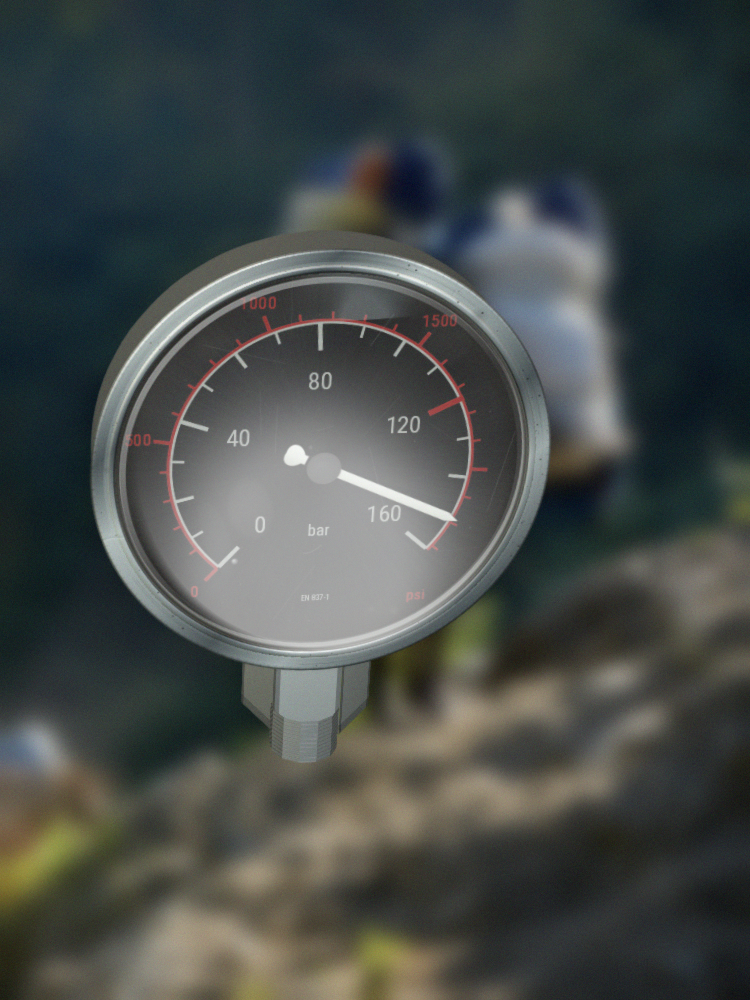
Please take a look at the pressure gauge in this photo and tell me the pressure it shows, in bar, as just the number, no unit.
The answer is 150
